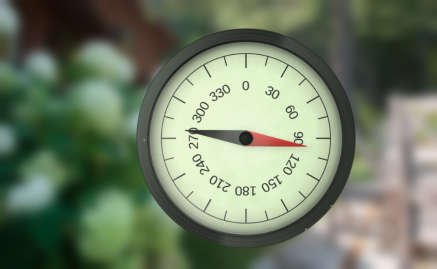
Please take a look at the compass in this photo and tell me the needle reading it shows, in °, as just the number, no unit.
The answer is 97.5
